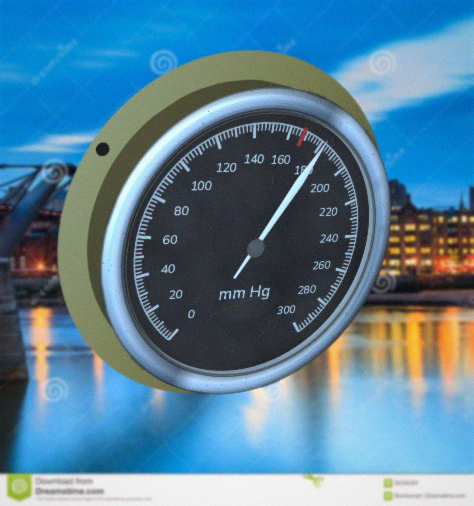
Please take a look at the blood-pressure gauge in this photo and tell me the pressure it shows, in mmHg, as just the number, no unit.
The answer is 180
